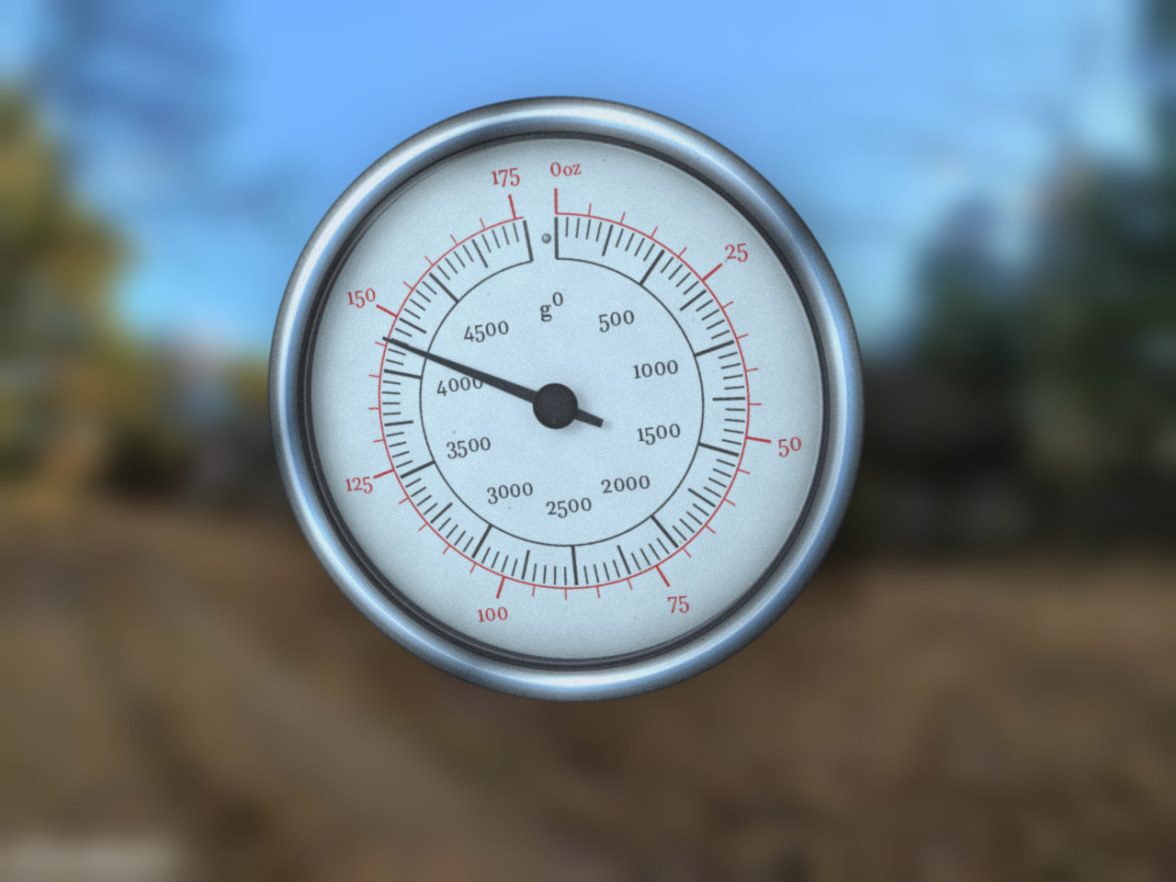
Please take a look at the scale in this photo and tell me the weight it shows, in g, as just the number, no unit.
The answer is 4150
